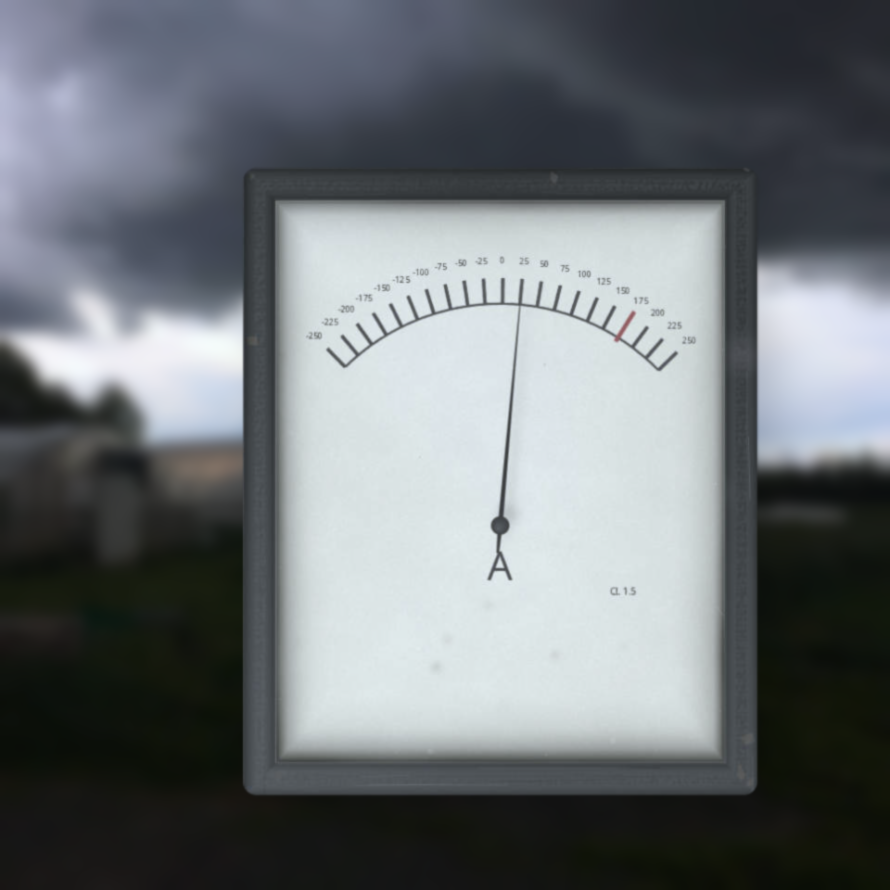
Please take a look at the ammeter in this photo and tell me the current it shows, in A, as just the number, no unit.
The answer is 25
